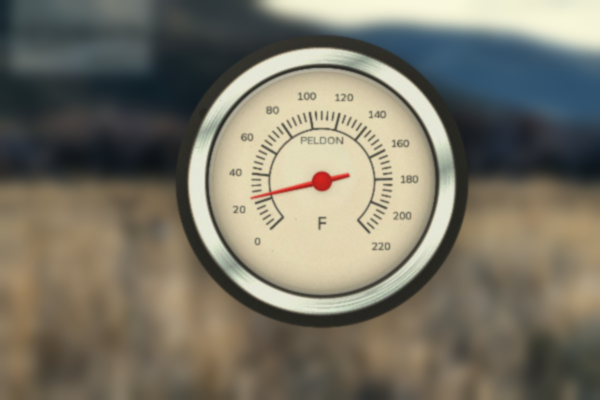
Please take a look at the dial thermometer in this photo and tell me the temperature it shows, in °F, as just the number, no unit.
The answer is 24
